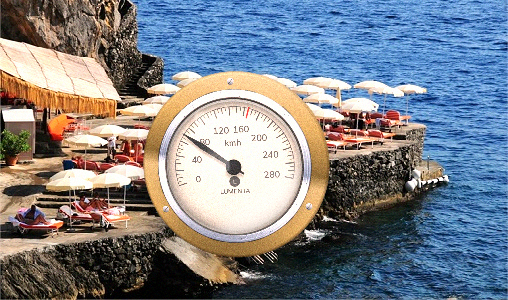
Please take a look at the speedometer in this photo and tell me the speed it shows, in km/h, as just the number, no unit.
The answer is 70
